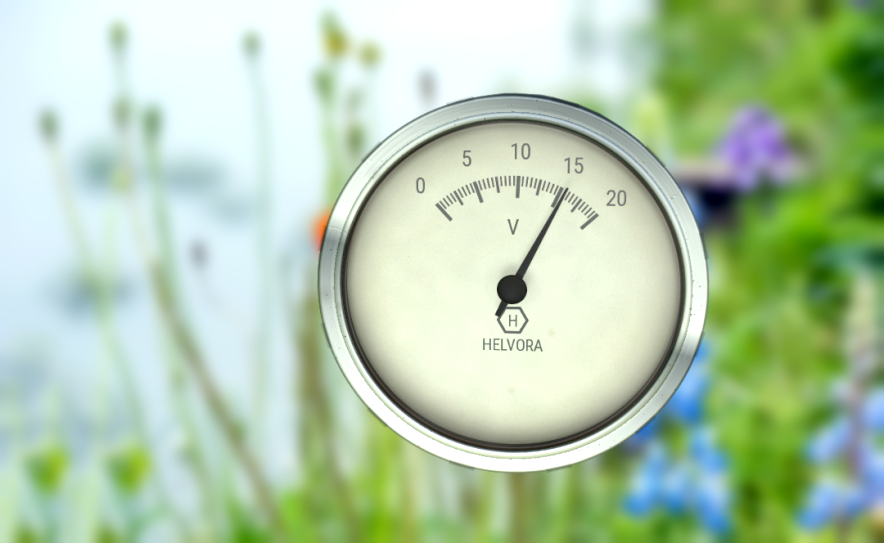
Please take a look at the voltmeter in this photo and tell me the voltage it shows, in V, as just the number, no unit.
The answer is 15.5
